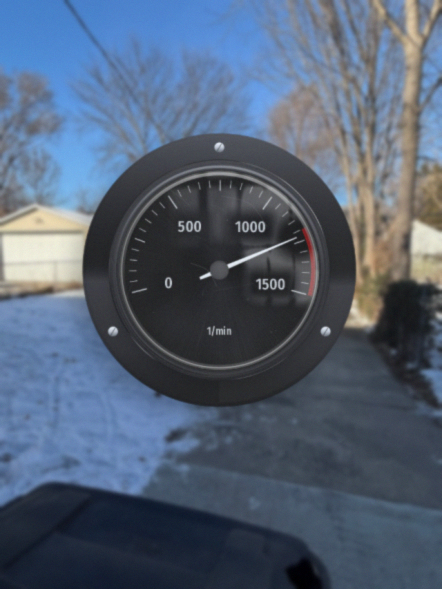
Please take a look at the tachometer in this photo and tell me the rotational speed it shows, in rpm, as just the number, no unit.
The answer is 1225
